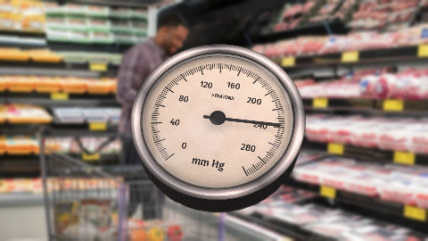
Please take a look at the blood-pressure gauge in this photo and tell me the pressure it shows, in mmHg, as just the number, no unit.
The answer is 240
